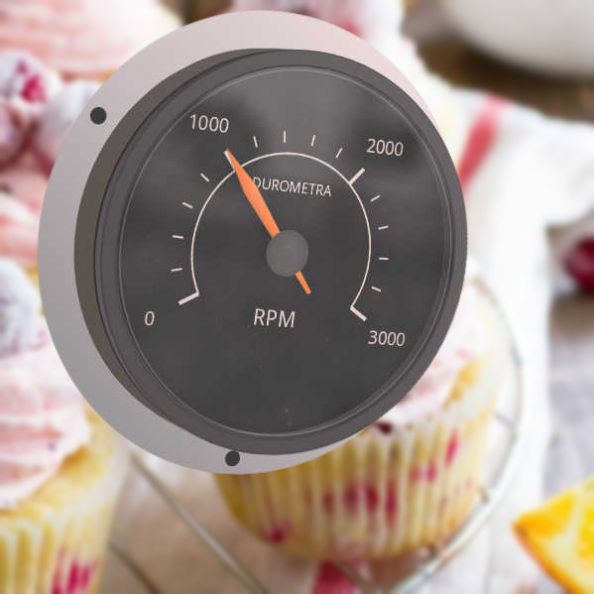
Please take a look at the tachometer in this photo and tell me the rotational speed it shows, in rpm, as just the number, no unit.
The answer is 1000
